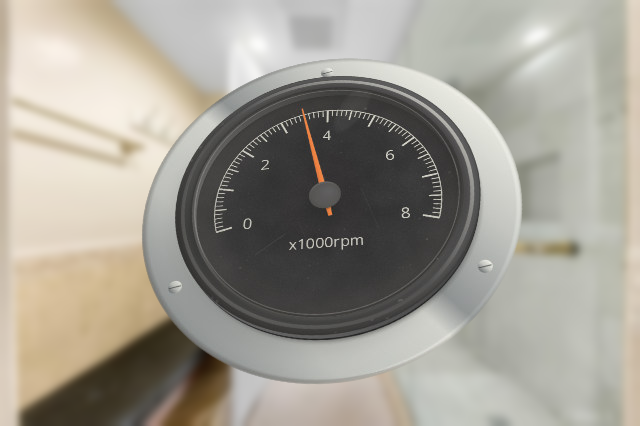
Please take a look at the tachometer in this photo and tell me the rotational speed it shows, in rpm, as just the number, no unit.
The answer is 3500
